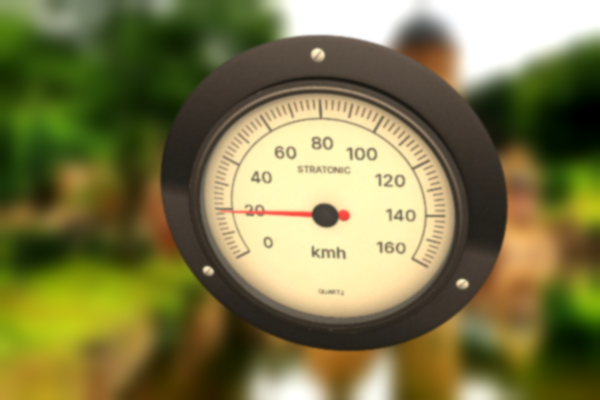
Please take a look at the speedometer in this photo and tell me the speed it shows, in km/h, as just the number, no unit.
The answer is 20
